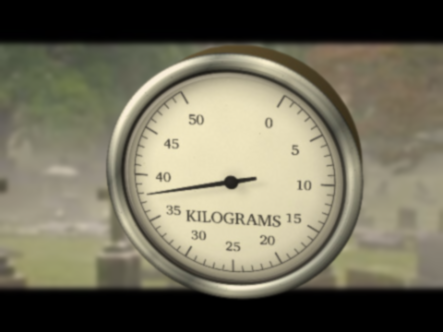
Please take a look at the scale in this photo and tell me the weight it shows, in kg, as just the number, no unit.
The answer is 38
